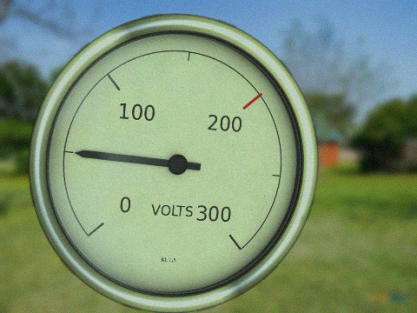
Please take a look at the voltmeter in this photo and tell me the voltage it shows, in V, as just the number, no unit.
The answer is 50
